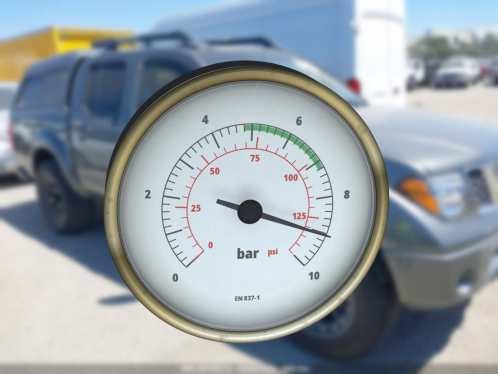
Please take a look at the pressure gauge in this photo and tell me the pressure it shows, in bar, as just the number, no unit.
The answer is 9
